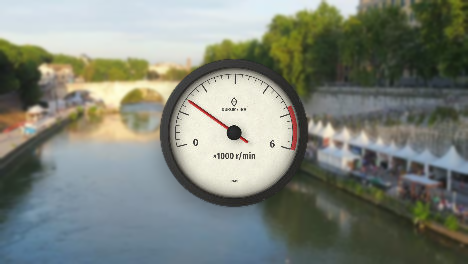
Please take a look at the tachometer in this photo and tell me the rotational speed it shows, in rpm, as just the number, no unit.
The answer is 1400
